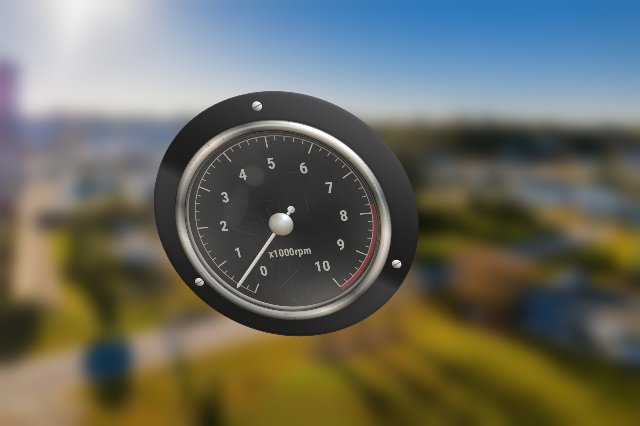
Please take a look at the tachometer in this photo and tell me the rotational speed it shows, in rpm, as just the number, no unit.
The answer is 400
